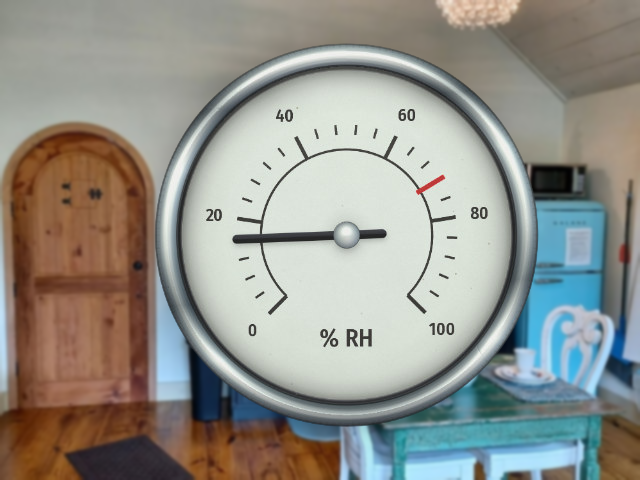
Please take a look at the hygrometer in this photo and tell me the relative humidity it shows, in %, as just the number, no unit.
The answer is 16
